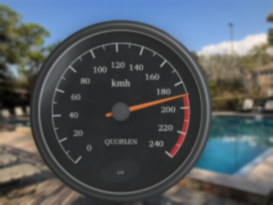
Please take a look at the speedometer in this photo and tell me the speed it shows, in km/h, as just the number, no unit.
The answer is 190
